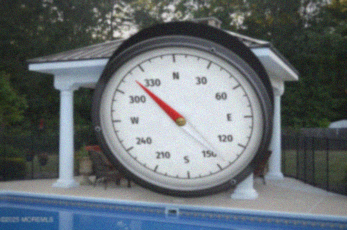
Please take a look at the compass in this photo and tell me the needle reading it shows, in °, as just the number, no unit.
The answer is 320
